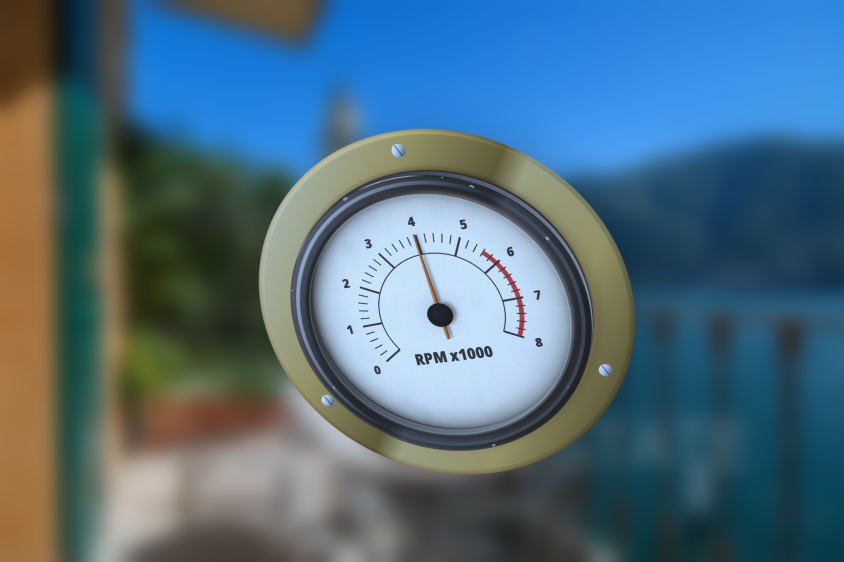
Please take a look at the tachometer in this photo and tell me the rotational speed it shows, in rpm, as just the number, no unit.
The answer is 4000
